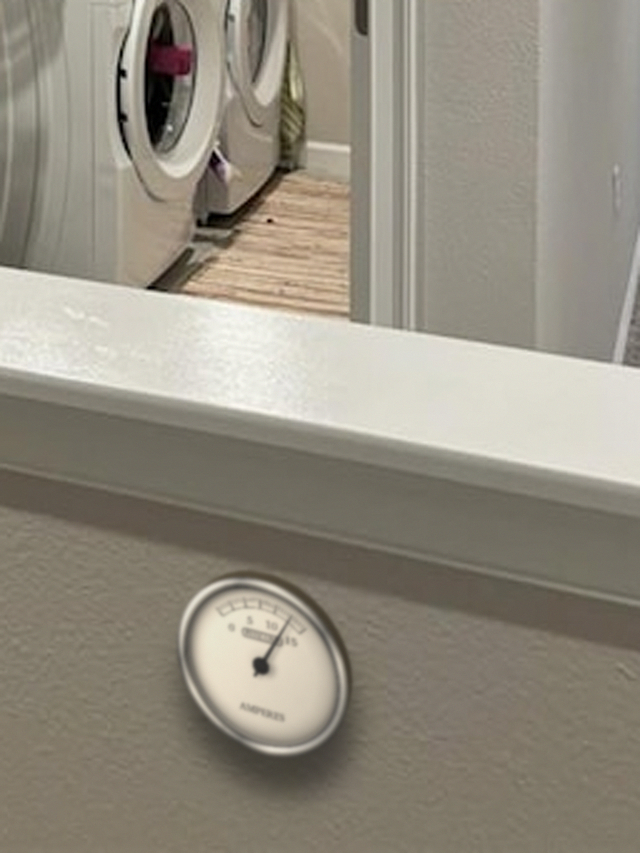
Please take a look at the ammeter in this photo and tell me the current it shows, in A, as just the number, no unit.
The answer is 12.5
